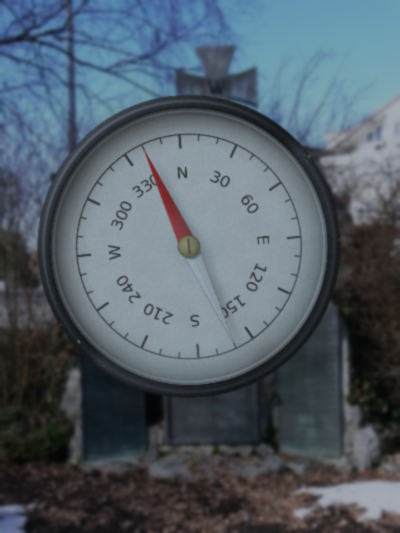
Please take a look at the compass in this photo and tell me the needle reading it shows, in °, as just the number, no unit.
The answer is 340
